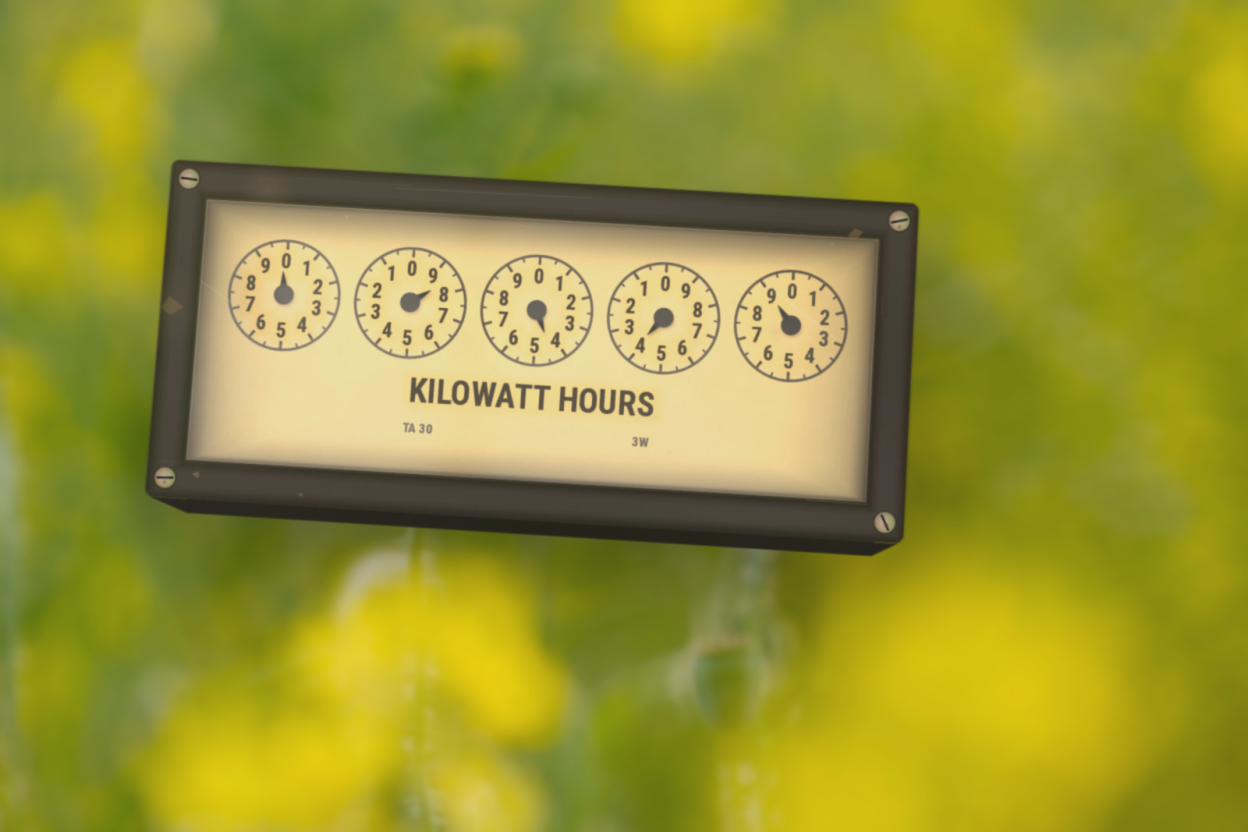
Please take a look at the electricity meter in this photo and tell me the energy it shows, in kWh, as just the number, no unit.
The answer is 98439
